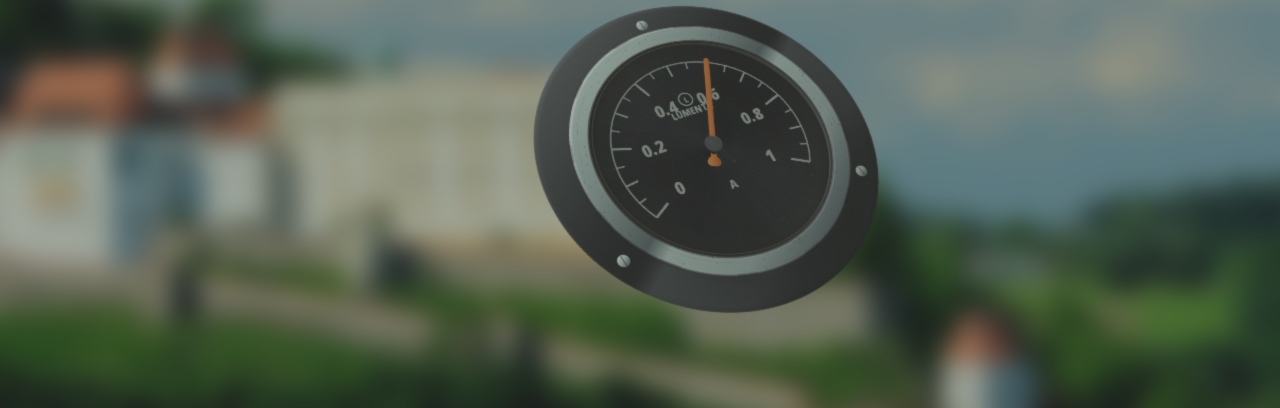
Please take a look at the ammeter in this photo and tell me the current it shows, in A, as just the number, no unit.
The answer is 0.6
